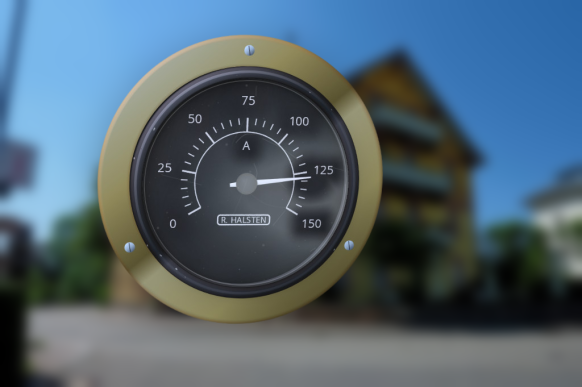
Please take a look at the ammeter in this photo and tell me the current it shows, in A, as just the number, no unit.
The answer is 127.5
